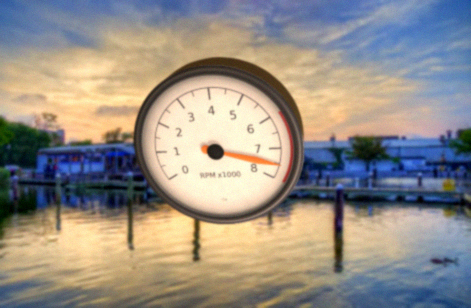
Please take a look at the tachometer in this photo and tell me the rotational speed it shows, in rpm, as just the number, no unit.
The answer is 7500
